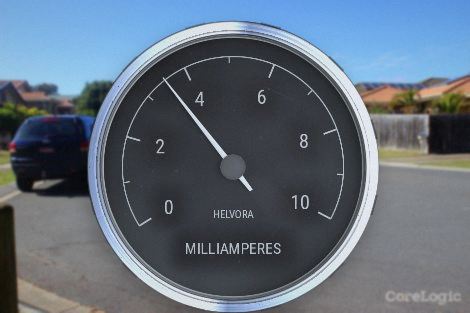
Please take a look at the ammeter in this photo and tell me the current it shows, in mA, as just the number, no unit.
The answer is 3.5
